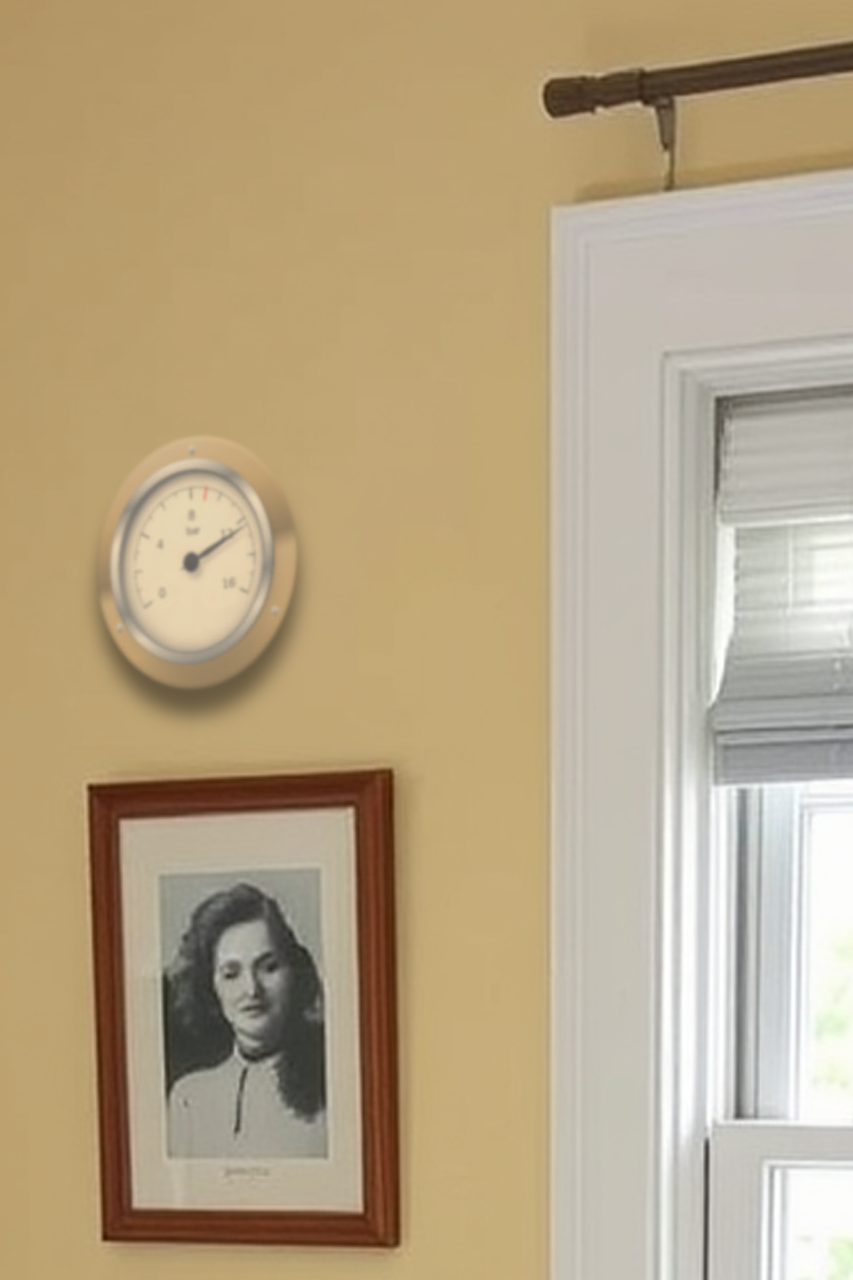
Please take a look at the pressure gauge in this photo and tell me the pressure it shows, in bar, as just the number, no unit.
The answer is 12.5
